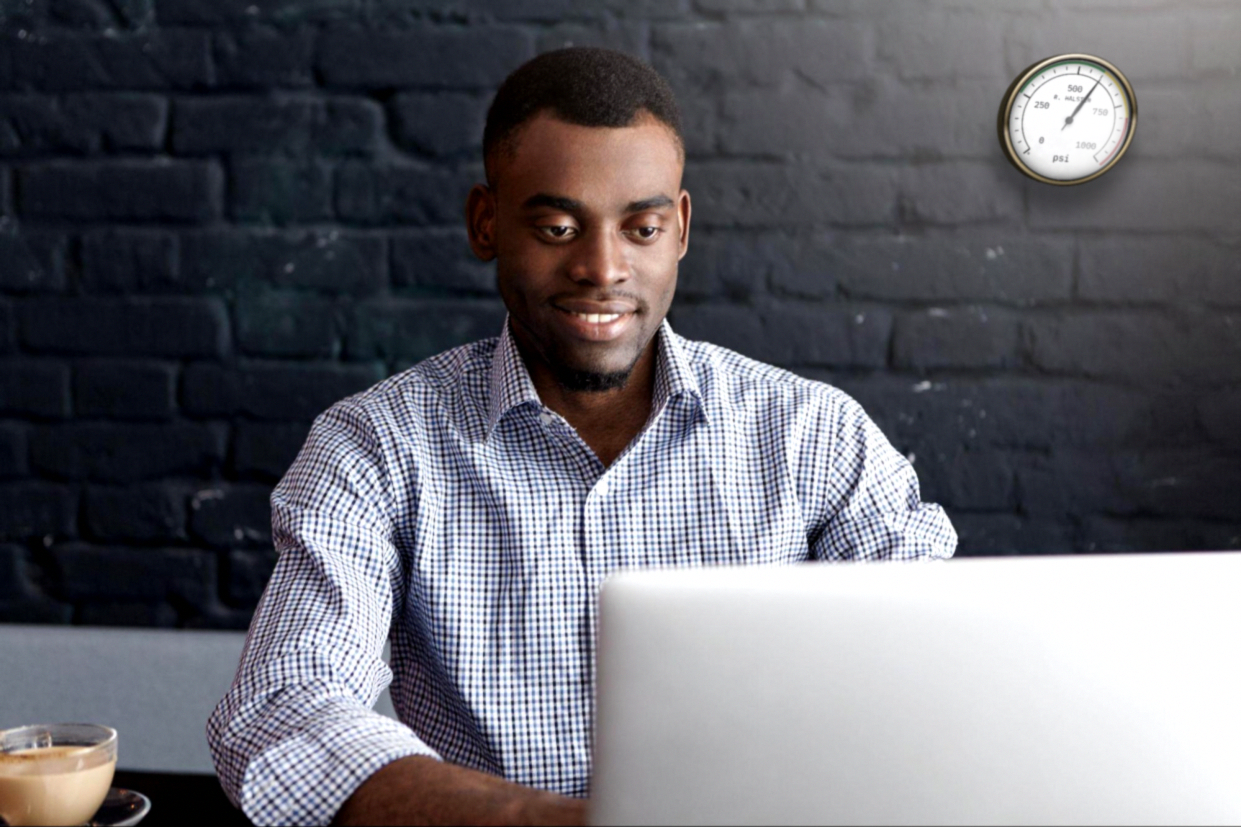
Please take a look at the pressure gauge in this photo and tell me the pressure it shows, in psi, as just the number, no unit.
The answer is 600
